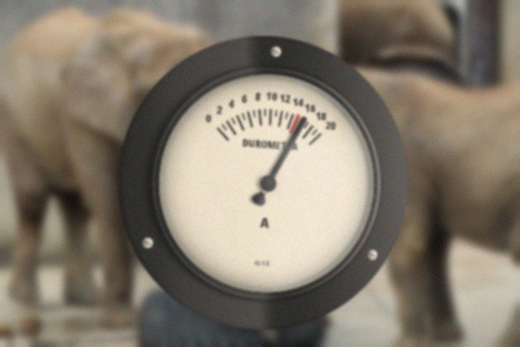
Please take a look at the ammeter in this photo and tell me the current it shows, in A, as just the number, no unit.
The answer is 16
